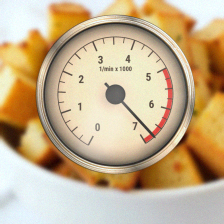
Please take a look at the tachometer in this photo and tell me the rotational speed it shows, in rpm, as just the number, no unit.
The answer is 6750
